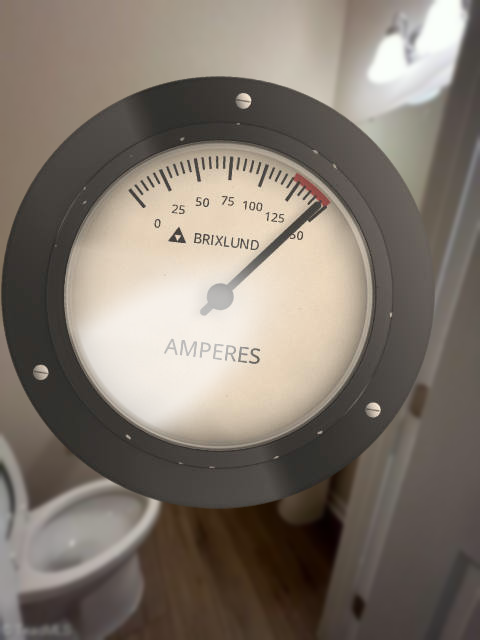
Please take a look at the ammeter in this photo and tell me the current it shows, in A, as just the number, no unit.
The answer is 145
